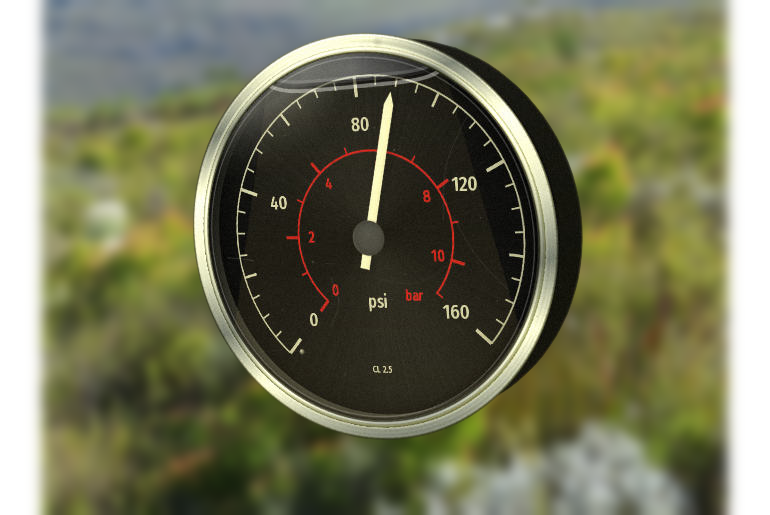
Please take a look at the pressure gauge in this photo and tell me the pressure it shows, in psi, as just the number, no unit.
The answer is 90
